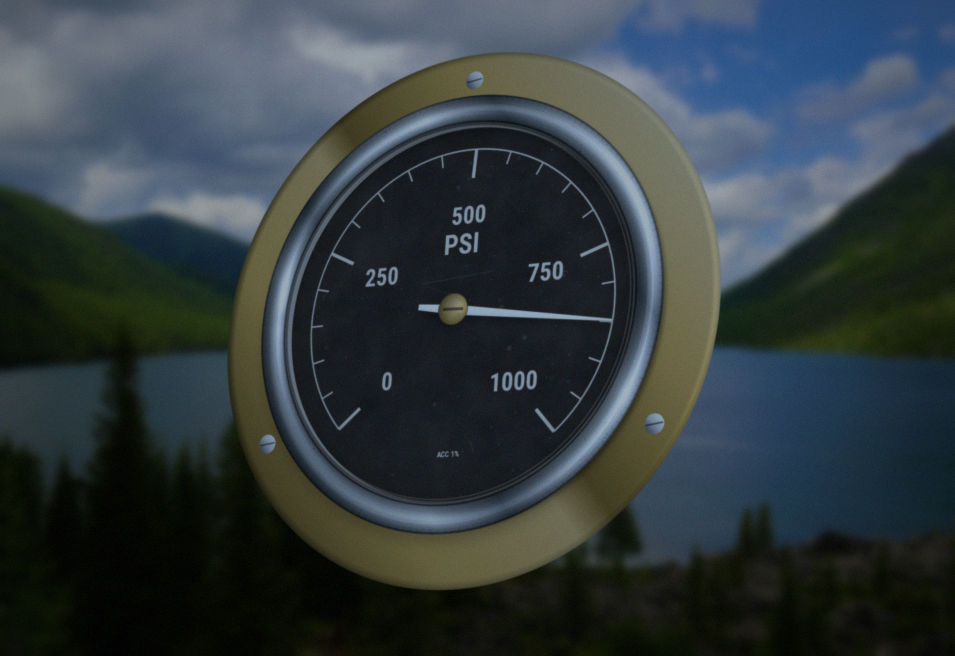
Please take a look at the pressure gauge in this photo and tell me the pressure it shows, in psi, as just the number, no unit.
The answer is 850
